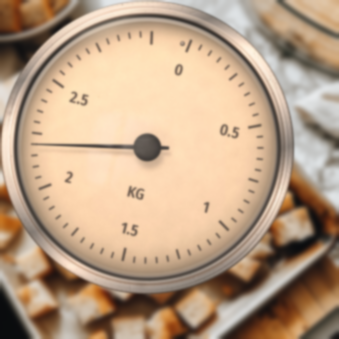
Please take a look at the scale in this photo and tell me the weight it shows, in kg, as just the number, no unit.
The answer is 2.2
